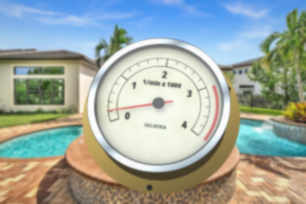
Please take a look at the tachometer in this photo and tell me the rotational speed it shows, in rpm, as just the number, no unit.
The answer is 200
